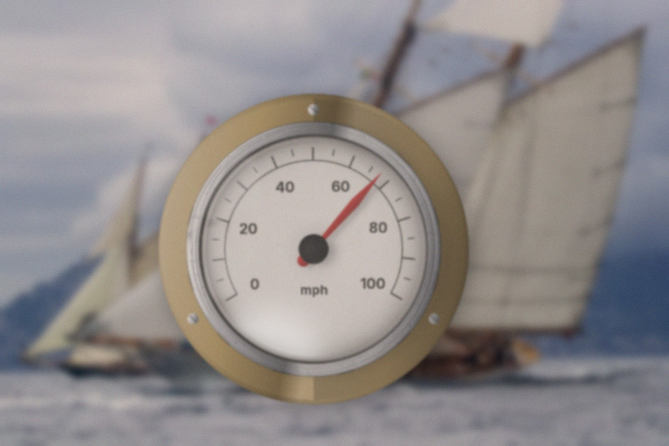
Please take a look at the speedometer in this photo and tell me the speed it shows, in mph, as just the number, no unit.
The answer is 67.5
